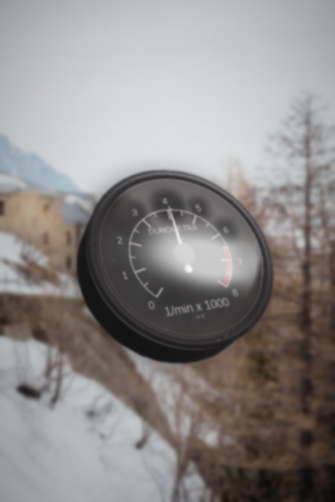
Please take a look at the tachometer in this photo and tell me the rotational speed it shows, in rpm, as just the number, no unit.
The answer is 4000
